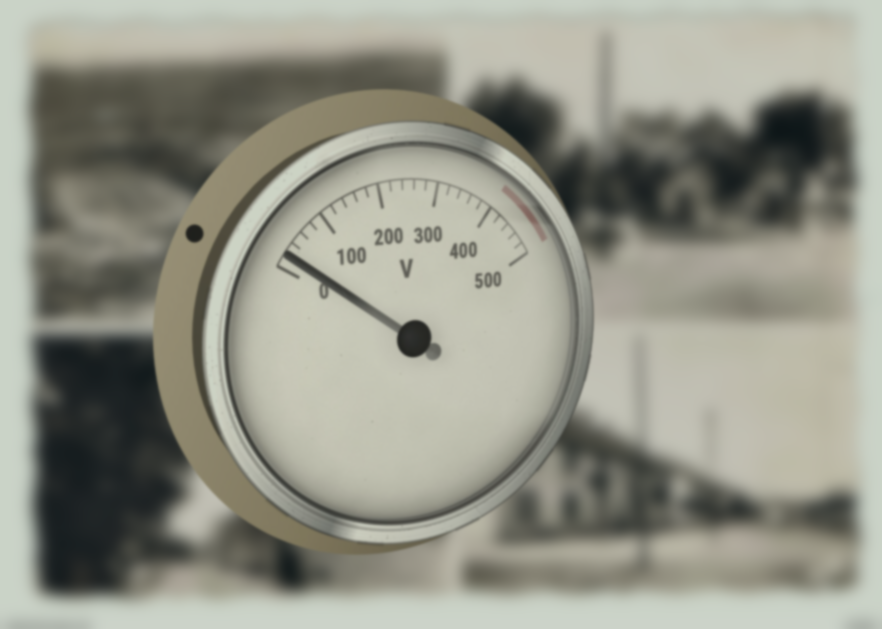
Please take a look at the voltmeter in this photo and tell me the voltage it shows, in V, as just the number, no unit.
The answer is 20
